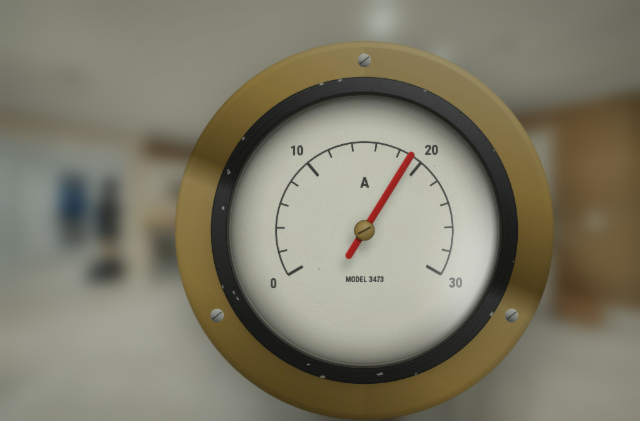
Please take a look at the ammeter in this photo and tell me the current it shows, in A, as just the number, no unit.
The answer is 19
